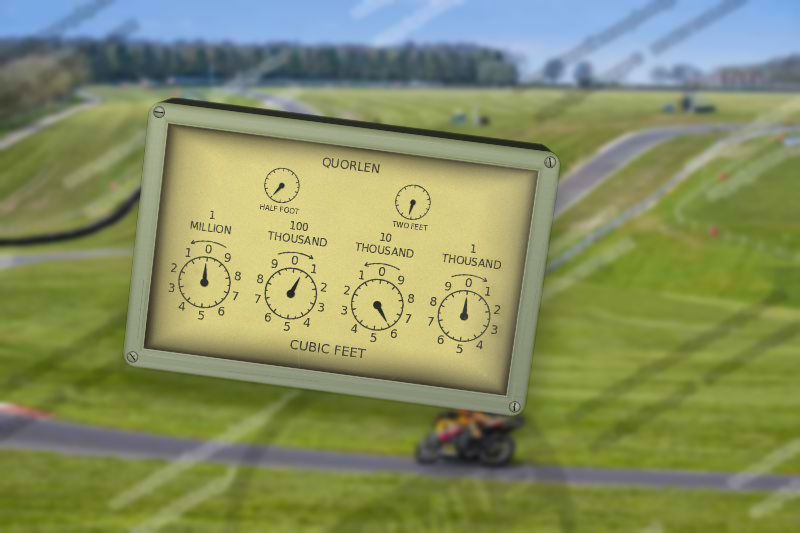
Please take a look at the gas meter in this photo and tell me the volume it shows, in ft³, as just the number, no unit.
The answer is 6000
